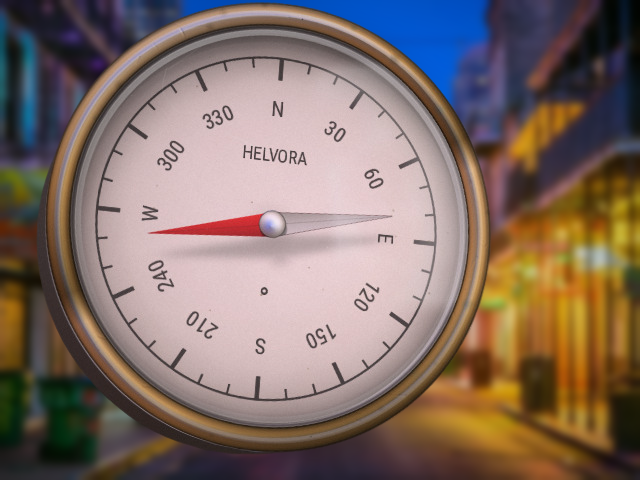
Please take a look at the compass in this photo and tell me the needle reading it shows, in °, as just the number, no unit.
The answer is 260
